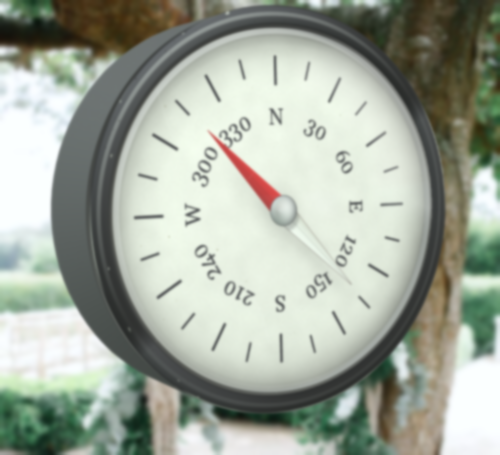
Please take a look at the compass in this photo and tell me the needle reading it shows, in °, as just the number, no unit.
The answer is 315
